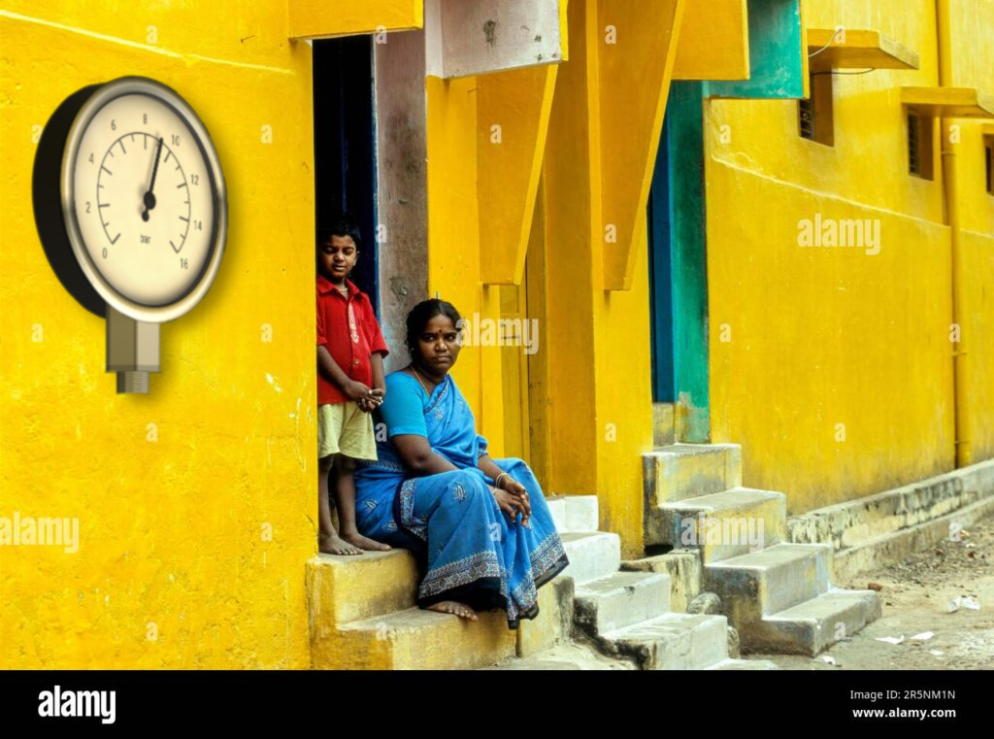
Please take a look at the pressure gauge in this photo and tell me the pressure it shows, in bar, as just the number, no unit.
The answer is 9
